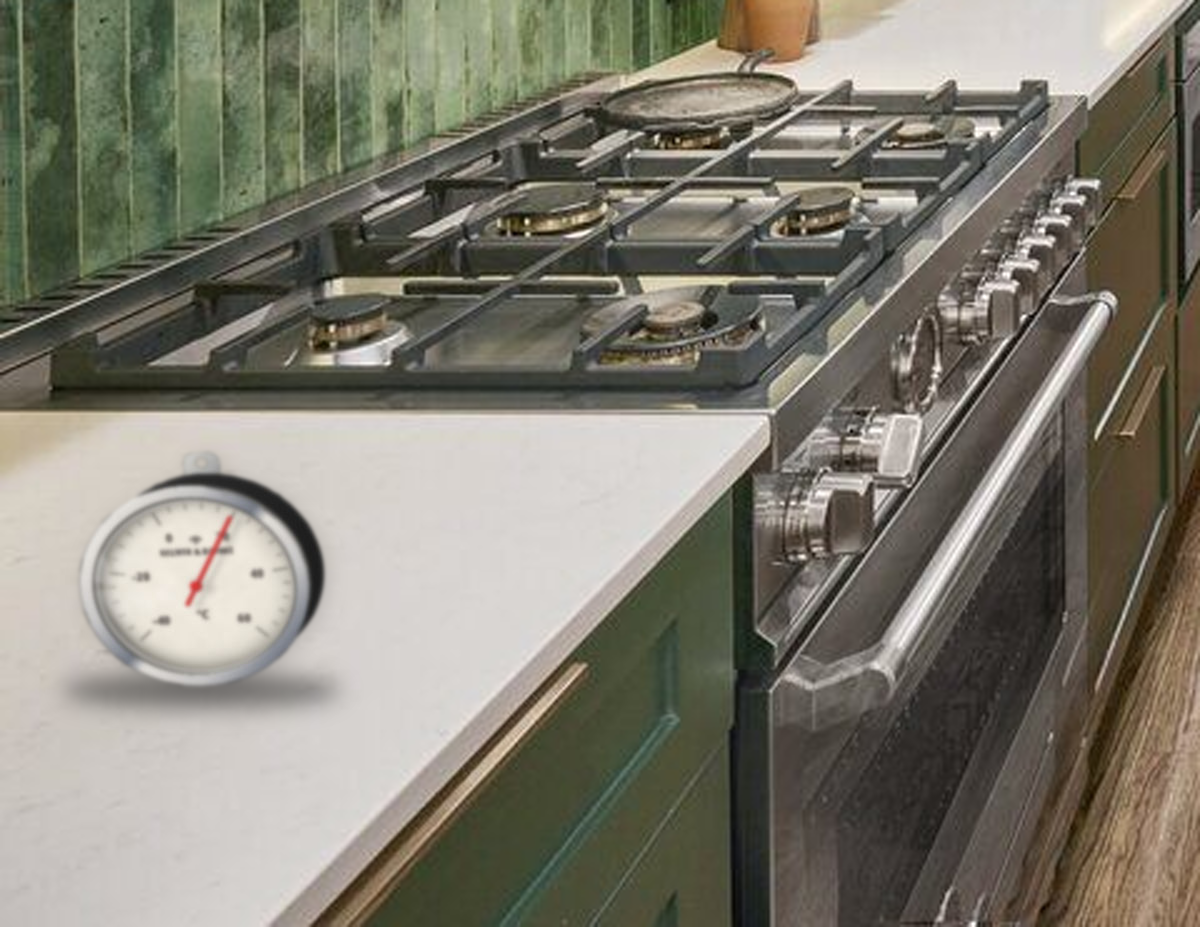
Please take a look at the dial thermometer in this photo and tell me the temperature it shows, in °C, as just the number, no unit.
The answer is 20
